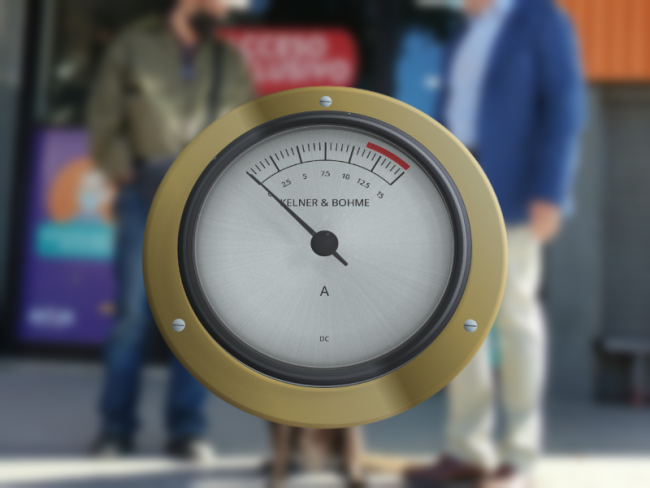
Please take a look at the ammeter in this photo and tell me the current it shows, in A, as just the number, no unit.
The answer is 0
